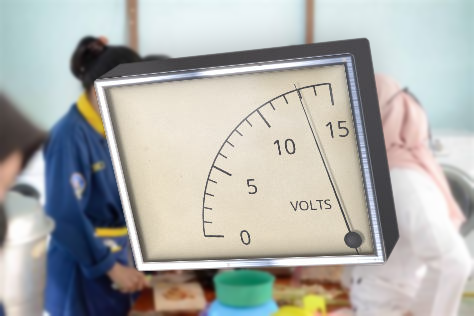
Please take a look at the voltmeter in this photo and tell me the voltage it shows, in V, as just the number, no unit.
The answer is 13
